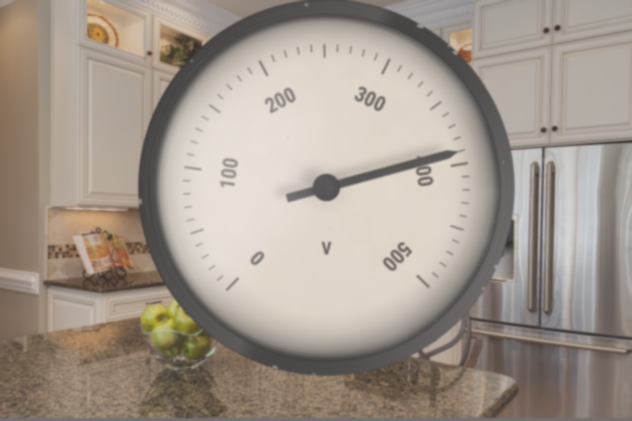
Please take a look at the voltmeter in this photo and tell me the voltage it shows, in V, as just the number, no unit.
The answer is 390
